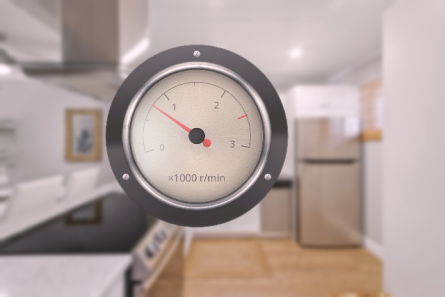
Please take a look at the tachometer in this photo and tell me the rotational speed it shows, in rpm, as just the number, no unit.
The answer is 750
